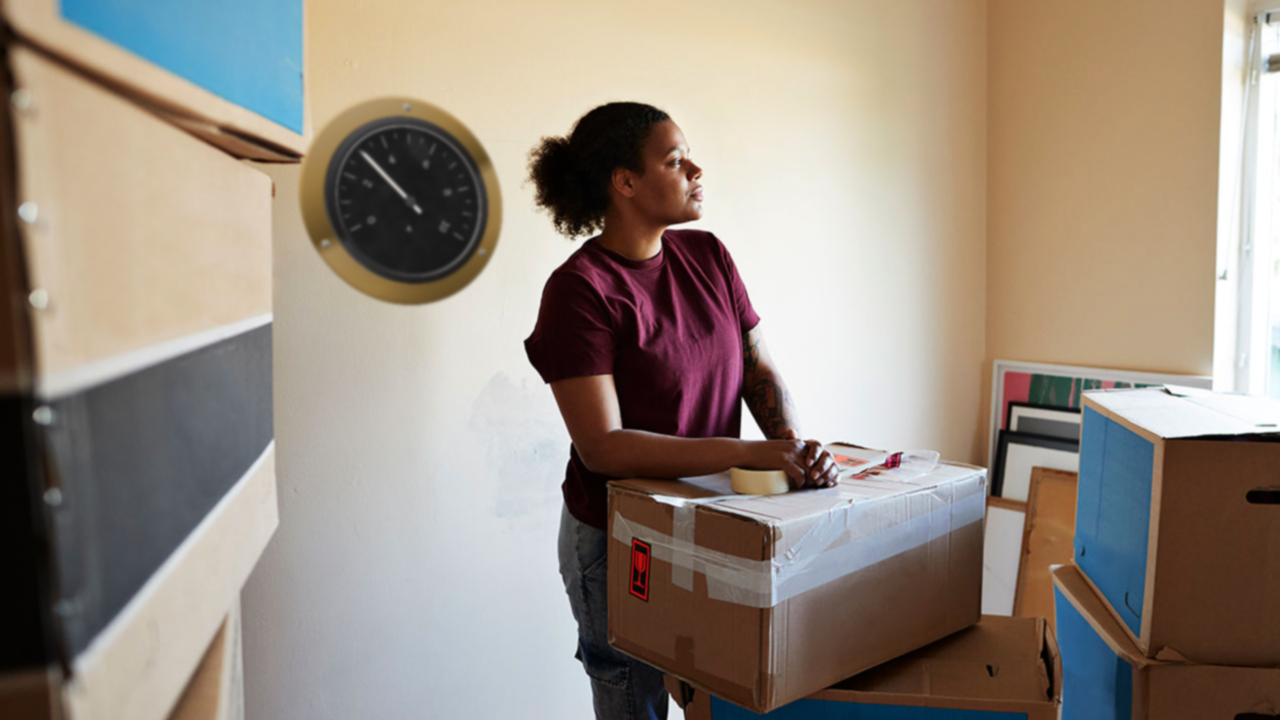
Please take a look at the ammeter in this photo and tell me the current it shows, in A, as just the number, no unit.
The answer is 3
